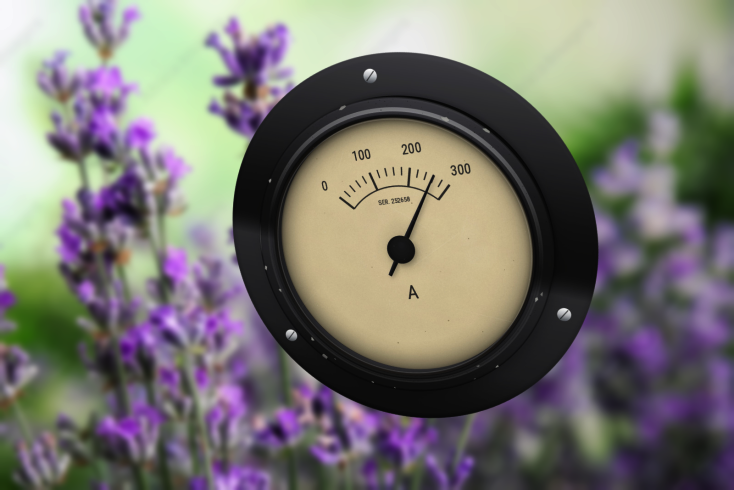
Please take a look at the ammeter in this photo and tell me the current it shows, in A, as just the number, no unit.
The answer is 260
